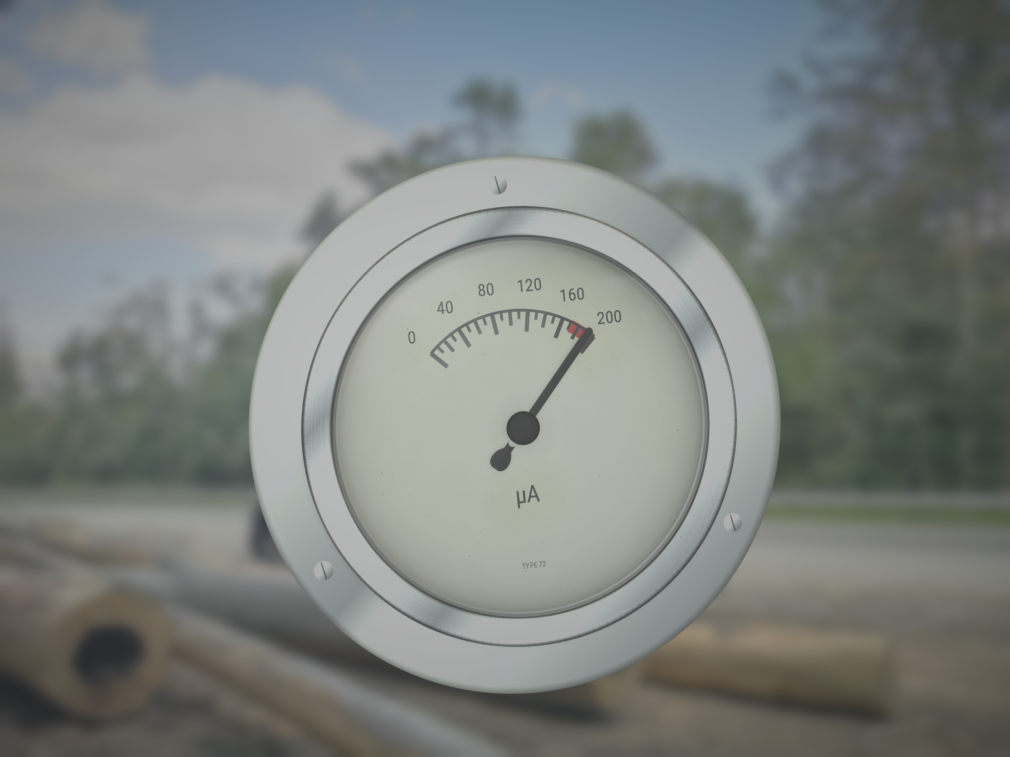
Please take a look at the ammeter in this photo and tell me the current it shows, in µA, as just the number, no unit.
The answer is 190
